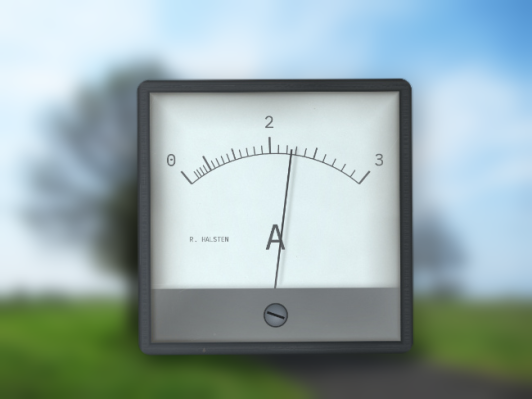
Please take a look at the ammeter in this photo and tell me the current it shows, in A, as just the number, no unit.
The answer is 2.25
